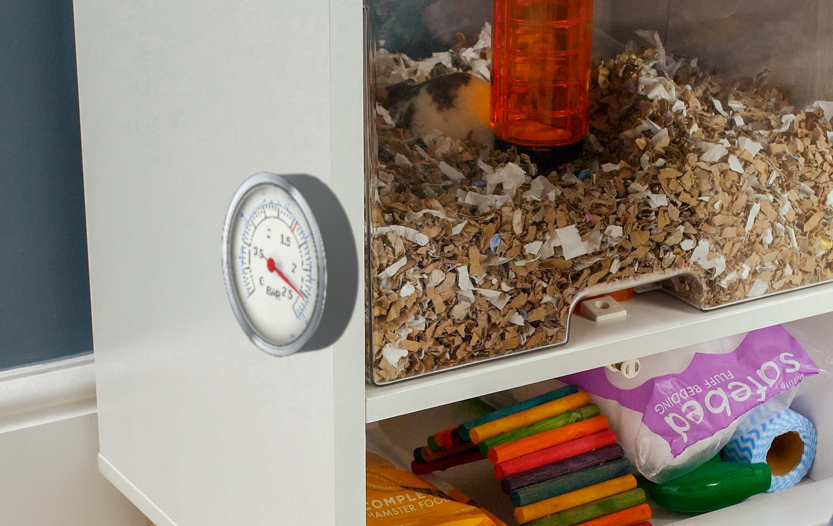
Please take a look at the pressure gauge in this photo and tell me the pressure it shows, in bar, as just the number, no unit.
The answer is 2.25
